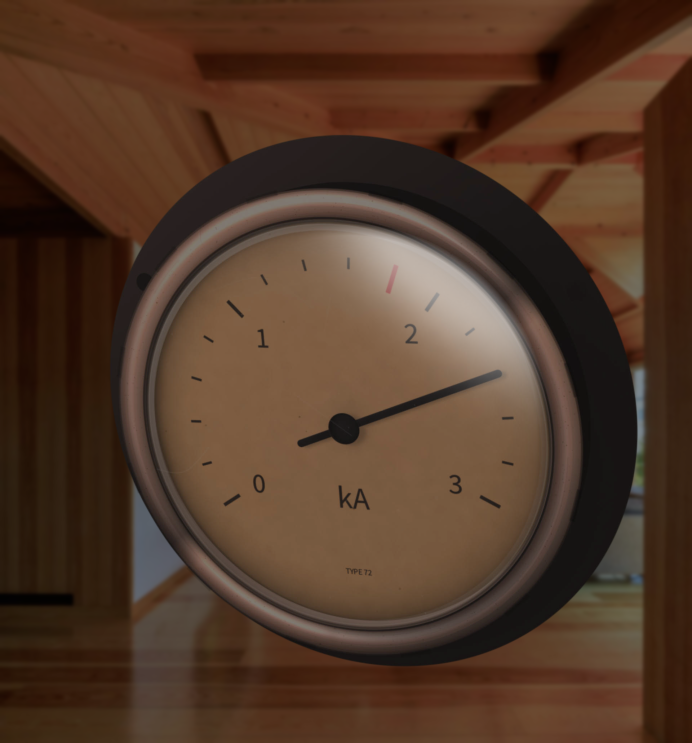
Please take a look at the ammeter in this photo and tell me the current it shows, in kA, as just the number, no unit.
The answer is 2.4
